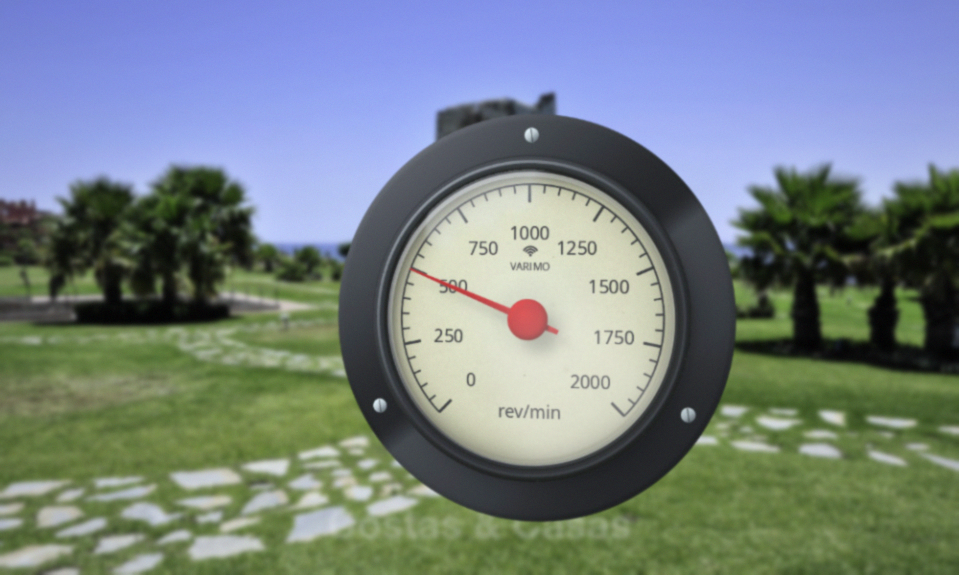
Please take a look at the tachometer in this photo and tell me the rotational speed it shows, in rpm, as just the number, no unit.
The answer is 500
